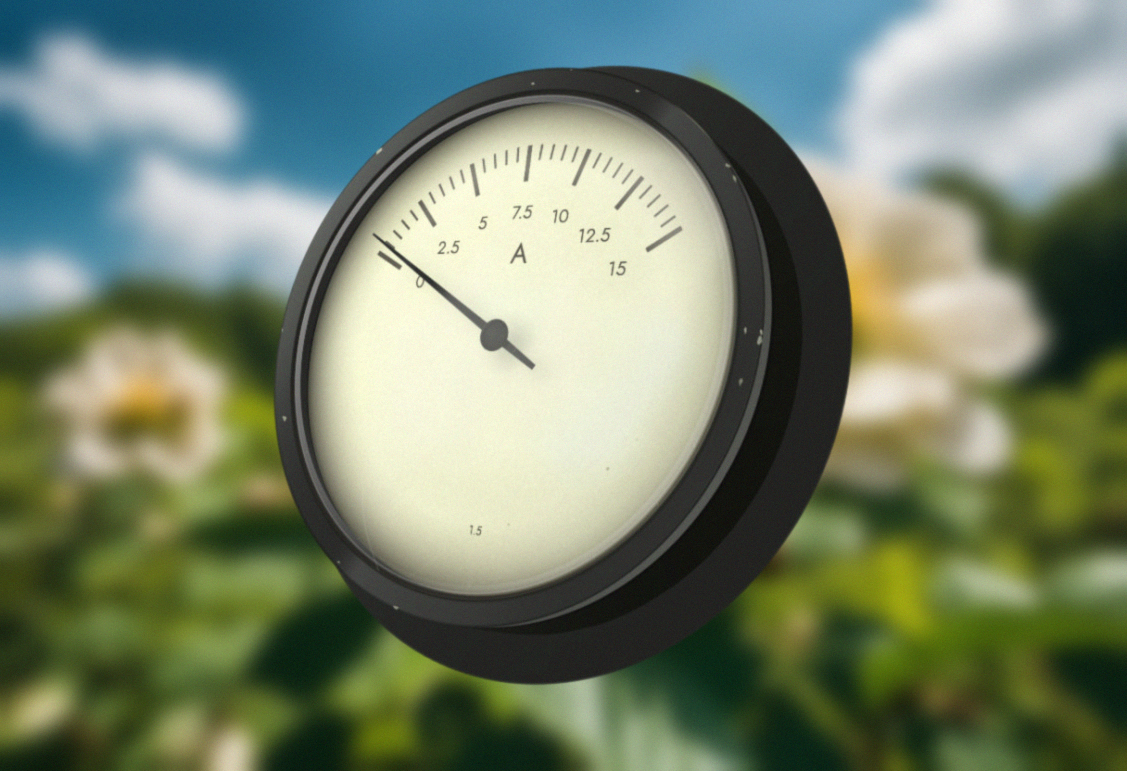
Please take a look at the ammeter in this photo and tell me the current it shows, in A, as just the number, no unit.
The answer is 0.5
